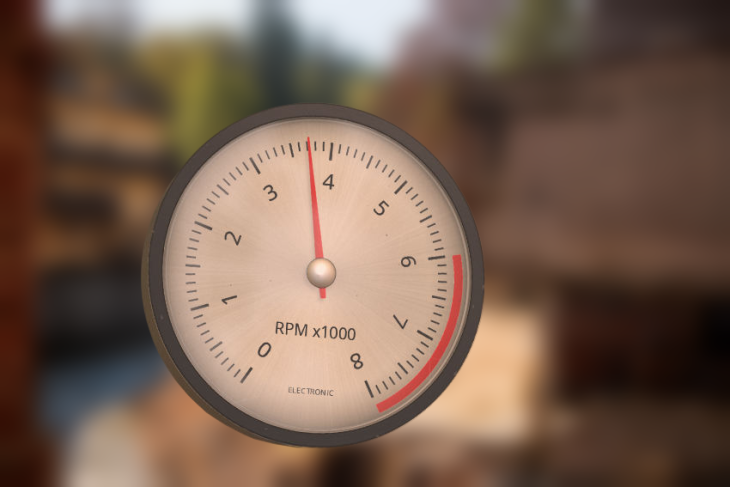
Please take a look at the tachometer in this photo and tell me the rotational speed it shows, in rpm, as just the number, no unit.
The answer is 3700
